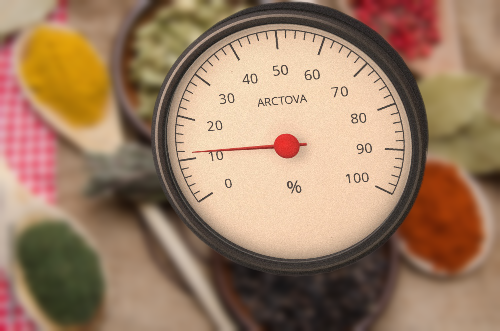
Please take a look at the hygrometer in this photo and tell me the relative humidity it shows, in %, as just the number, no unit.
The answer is 12
